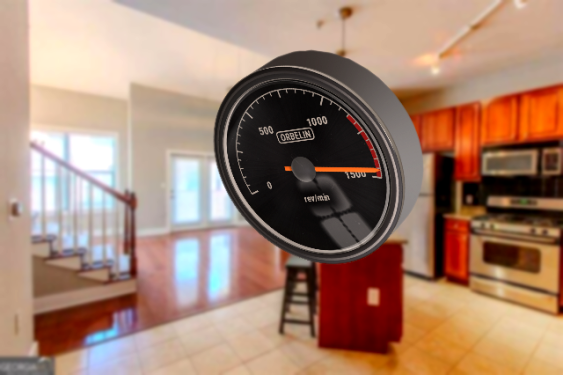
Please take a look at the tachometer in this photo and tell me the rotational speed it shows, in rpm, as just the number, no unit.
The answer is 1450
